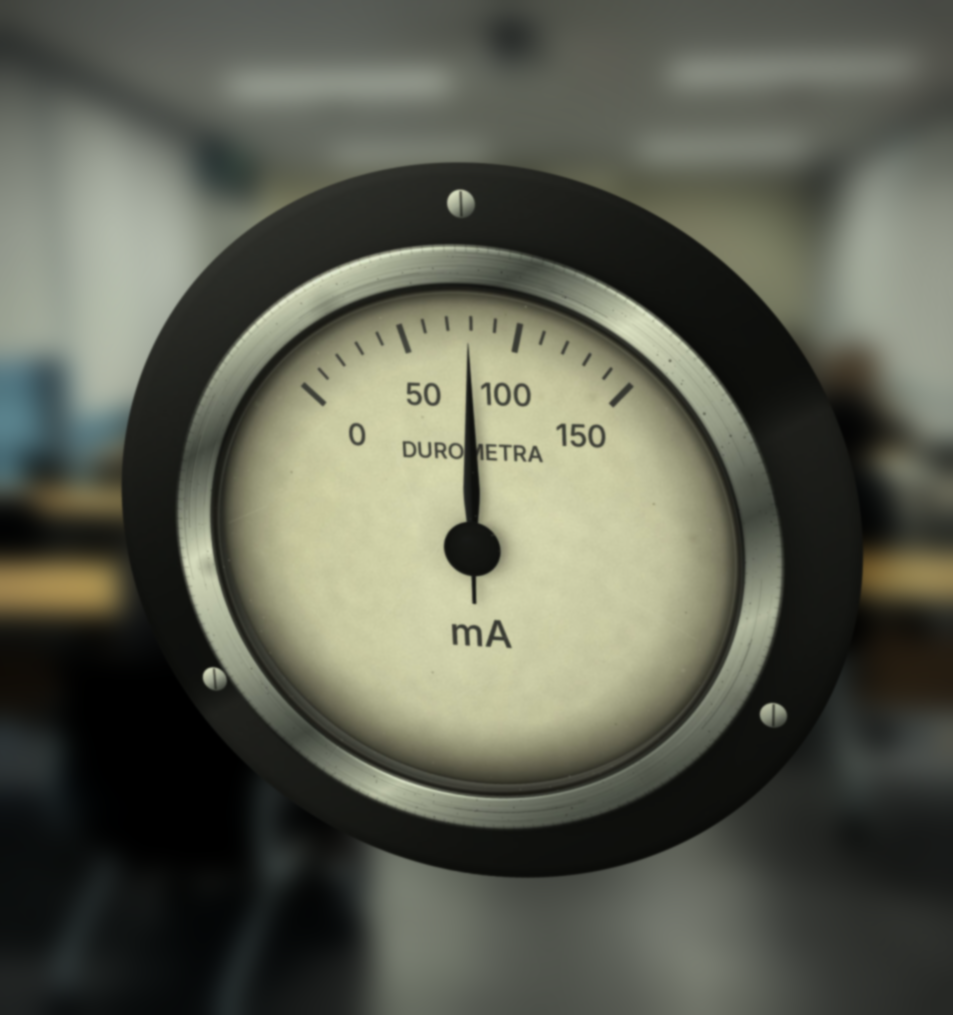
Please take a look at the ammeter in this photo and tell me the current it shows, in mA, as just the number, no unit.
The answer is 80
